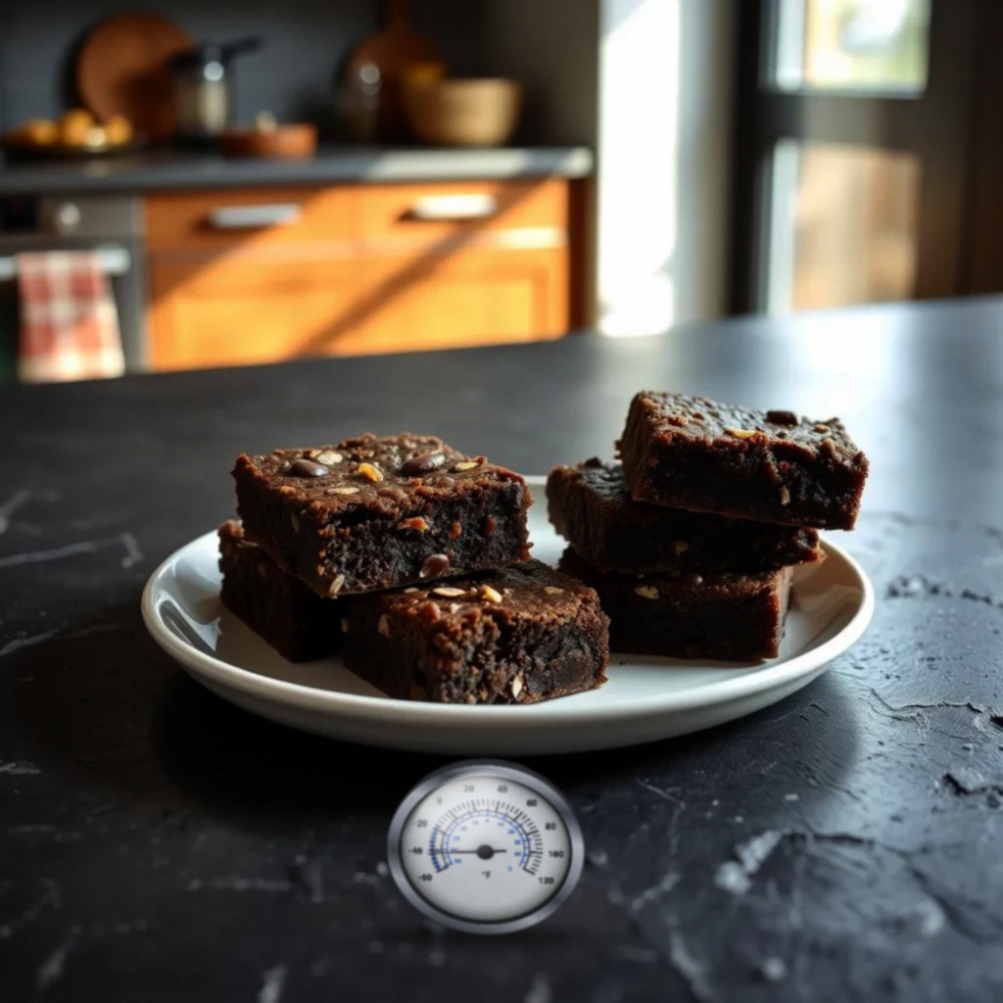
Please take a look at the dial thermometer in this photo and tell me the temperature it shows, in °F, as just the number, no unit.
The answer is -40
